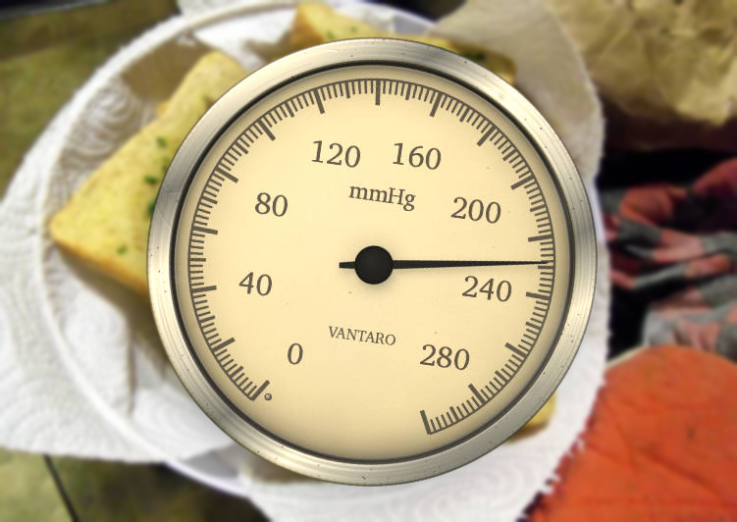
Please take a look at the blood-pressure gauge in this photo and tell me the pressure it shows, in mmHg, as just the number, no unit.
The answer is 228
